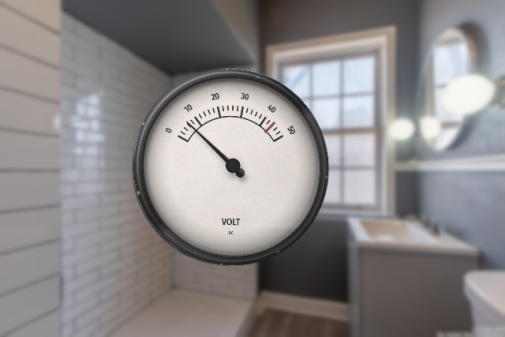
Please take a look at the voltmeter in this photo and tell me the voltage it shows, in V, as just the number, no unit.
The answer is 6
